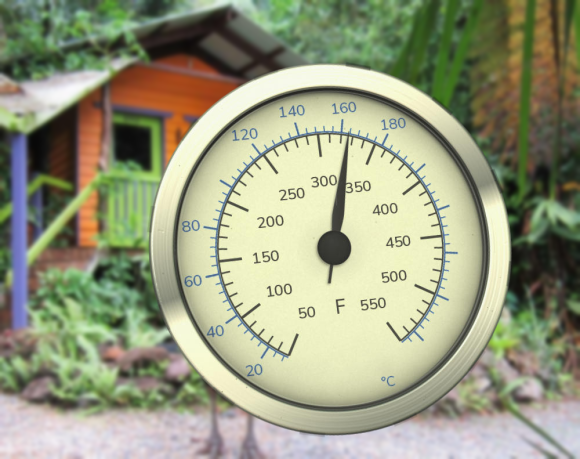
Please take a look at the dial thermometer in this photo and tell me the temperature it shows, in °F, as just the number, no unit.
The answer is 325
